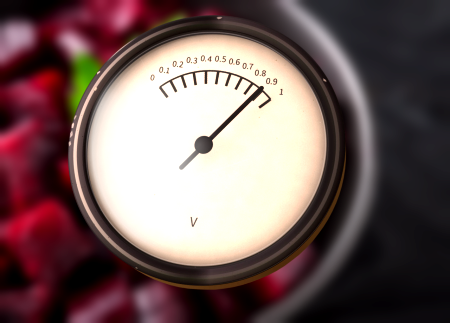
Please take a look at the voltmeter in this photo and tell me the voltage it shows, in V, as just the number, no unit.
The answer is 0.9
